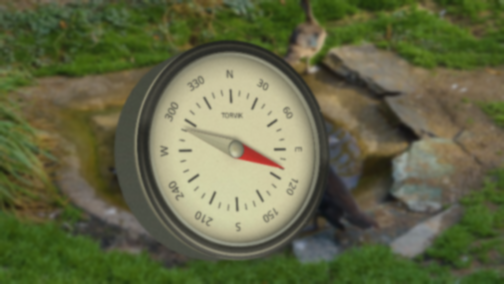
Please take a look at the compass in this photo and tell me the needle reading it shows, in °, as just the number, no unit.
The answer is 110
